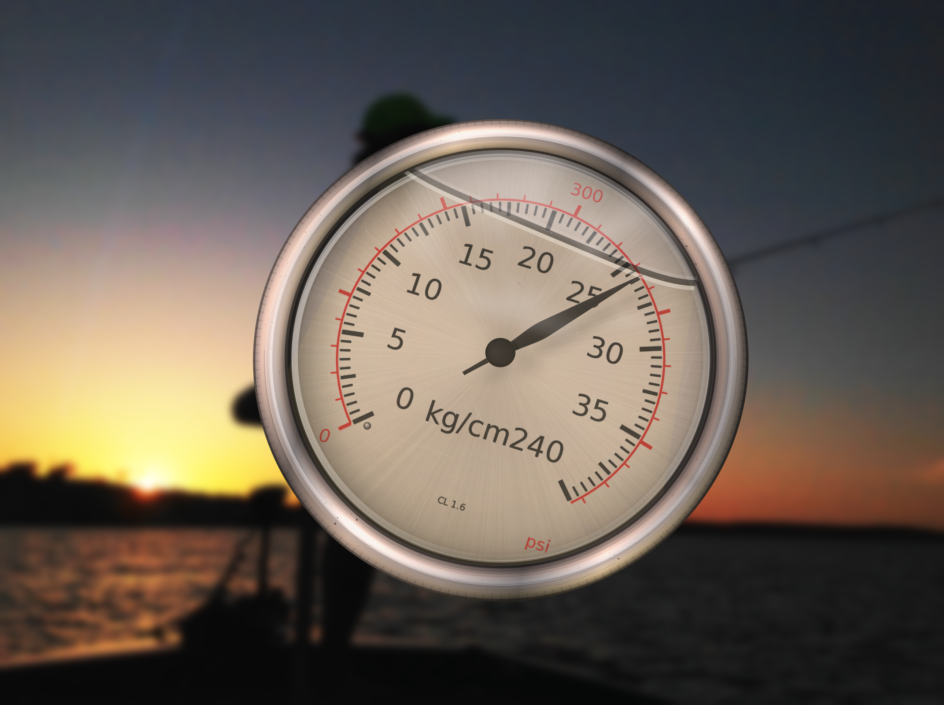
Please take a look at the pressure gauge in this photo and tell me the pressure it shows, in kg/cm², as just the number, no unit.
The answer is 26
